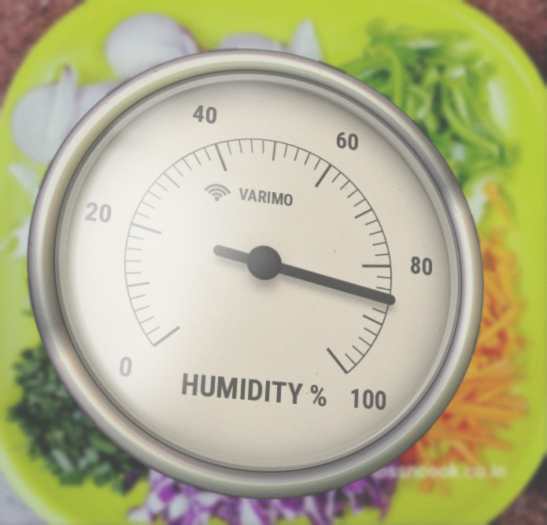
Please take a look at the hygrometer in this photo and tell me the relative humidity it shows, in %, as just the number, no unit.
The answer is 86
